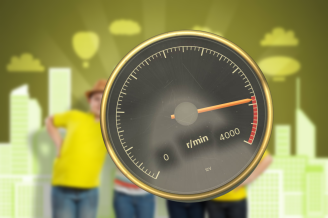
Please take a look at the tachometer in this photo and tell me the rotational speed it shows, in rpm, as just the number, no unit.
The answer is 3450
